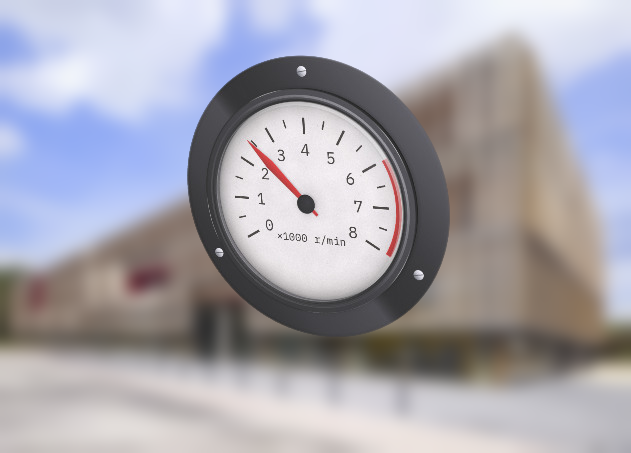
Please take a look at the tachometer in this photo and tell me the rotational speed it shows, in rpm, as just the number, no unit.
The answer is 2500
